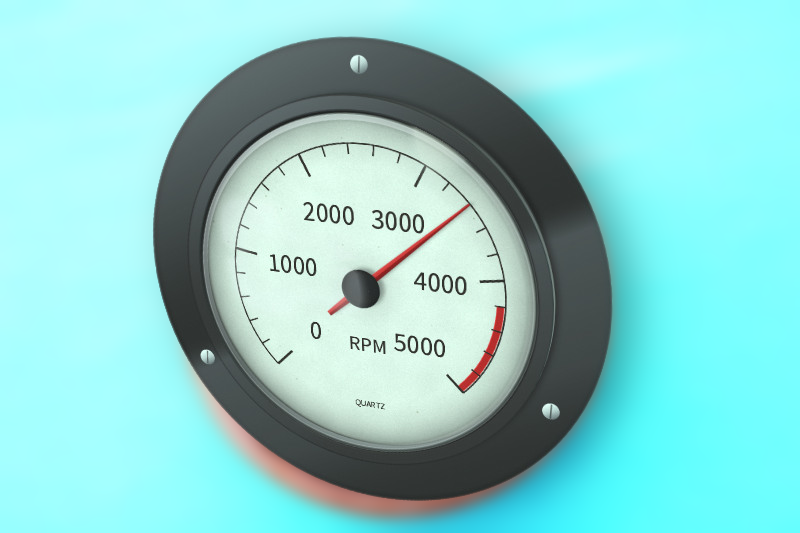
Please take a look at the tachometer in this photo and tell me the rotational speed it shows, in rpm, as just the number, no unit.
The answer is 3400
